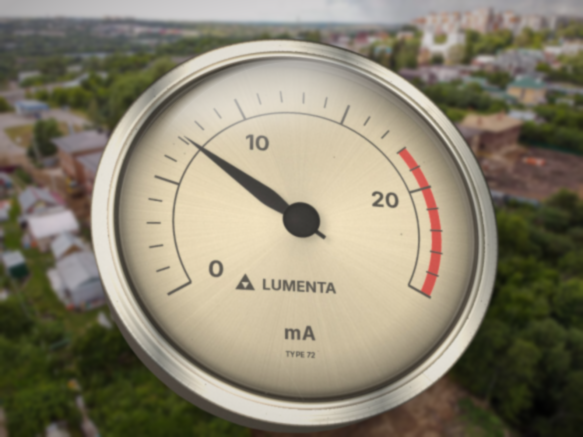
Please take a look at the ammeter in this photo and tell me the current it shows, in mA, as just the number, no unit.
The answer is 7
